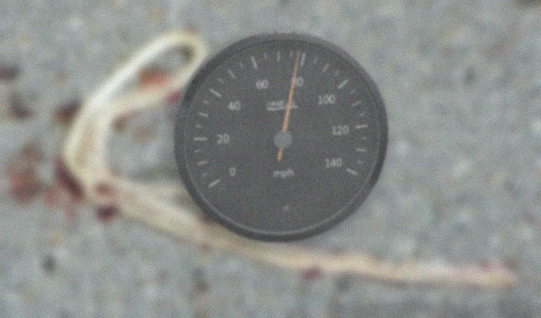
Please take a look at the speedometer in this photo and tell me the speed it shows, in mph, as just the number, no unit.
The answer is 77.5
